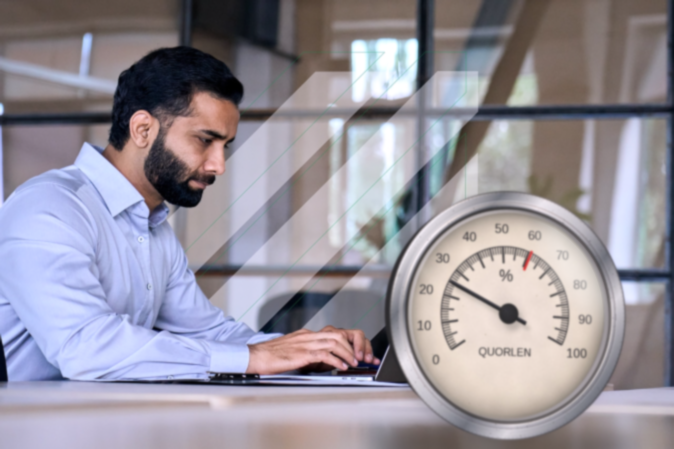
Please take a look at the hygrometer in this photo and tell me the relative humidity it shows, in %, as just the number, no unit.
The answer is 25
